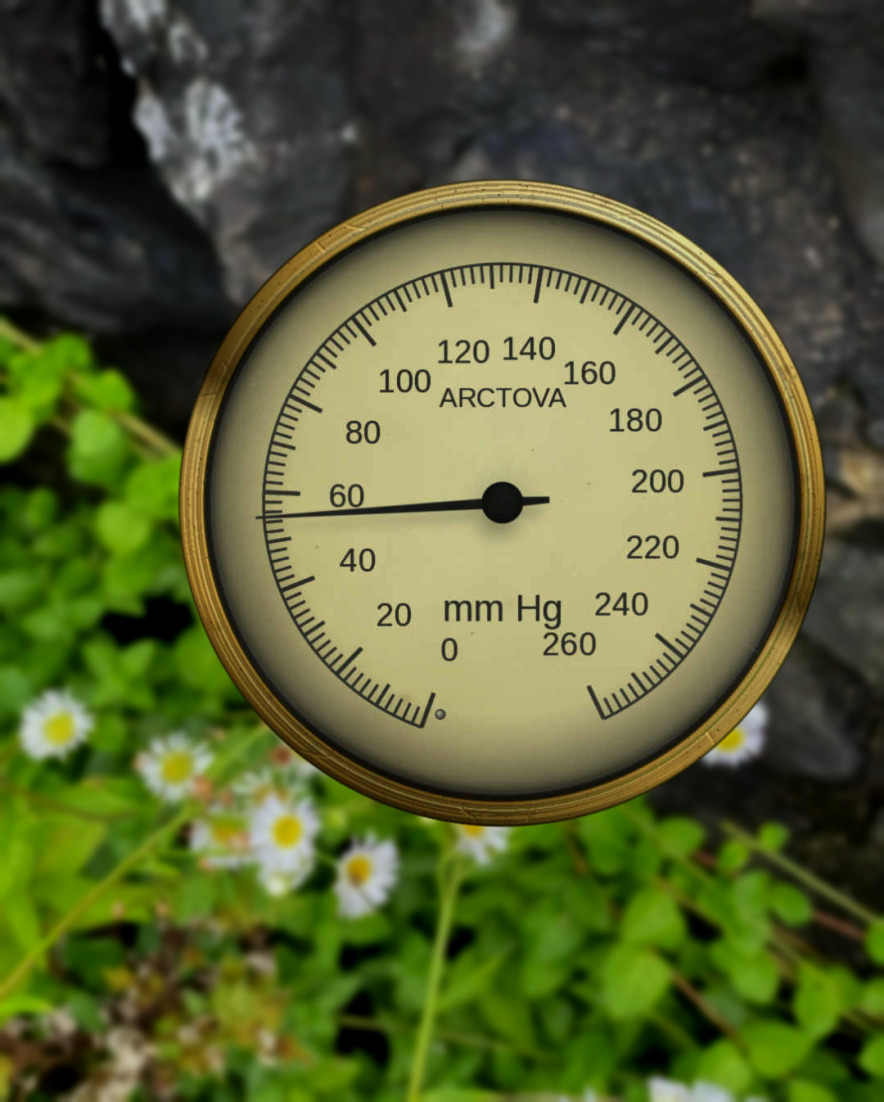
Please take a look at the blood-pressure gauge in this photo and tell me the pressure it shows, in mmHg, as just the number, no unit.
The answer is 55
